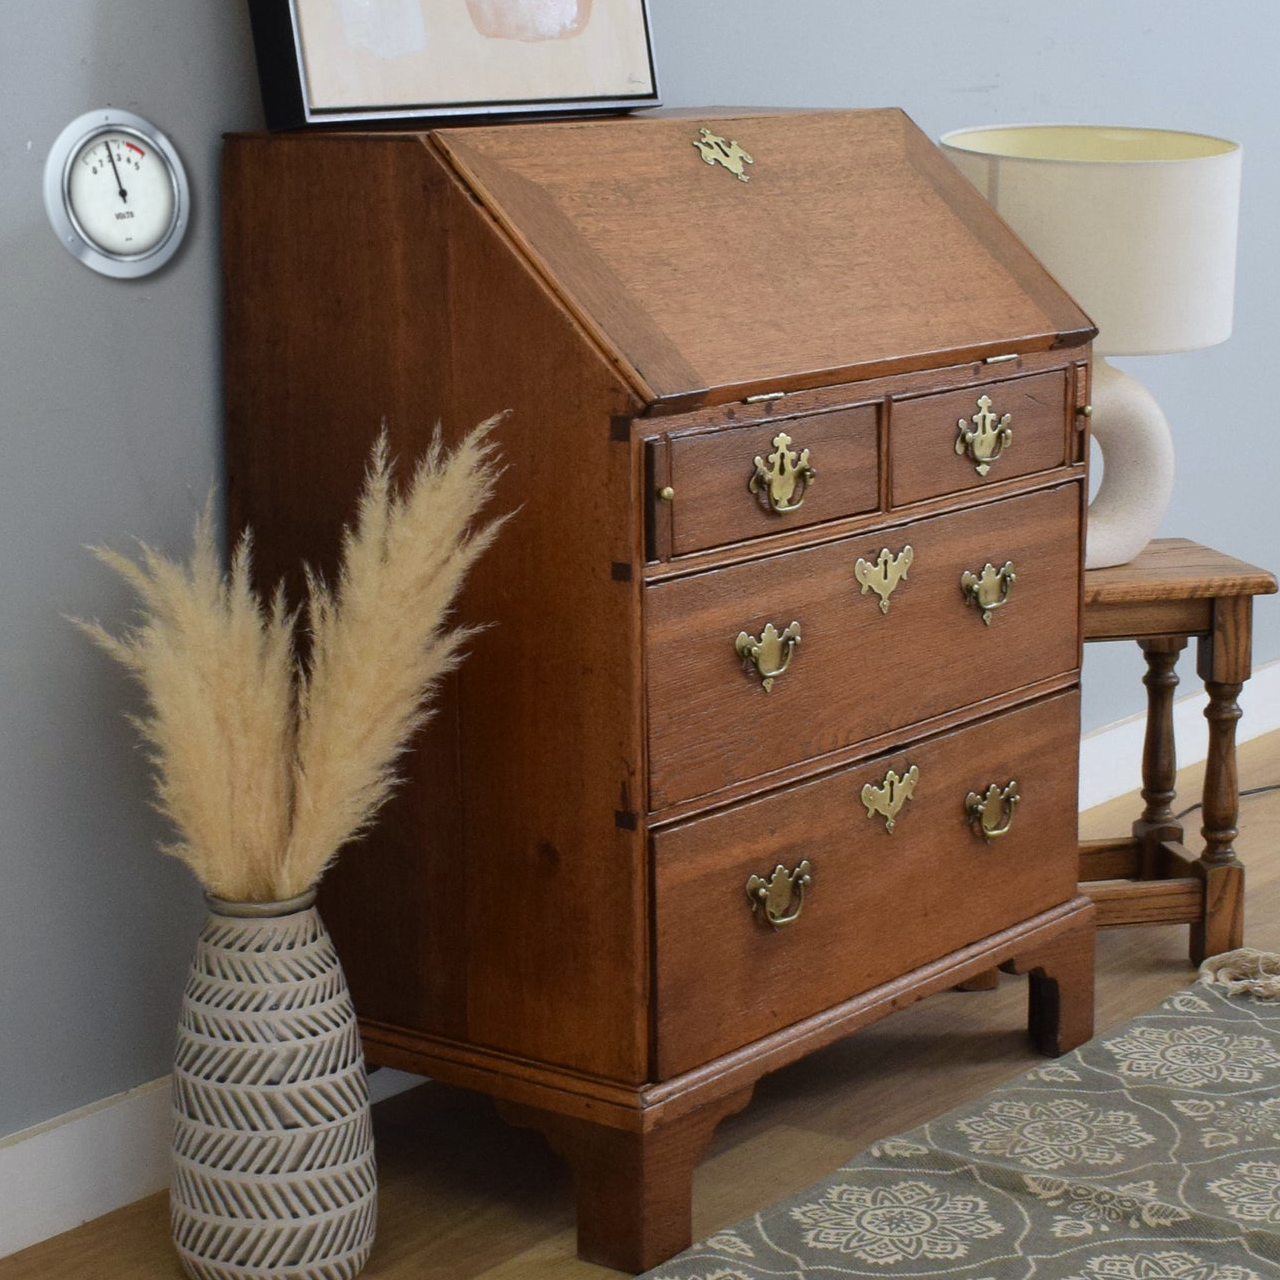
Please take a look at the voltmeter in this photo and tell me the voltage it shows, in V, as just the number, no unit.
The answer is 2
